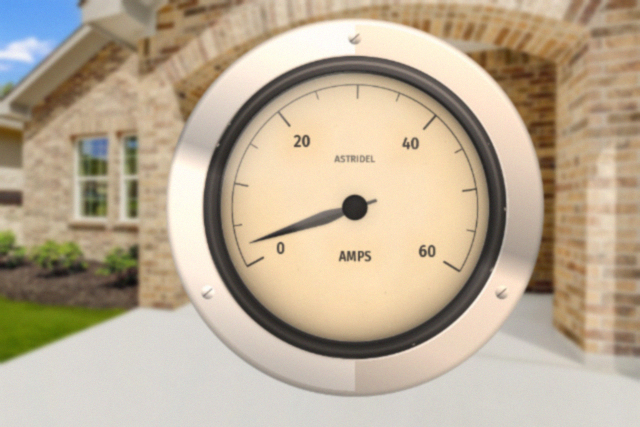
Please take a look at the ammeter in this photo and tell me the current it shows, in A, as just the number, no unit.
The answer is 2.5
